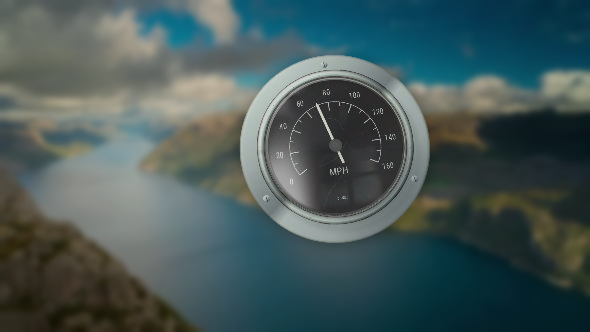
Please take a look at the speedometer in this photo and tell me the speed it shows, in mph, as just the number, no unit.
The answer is 70
